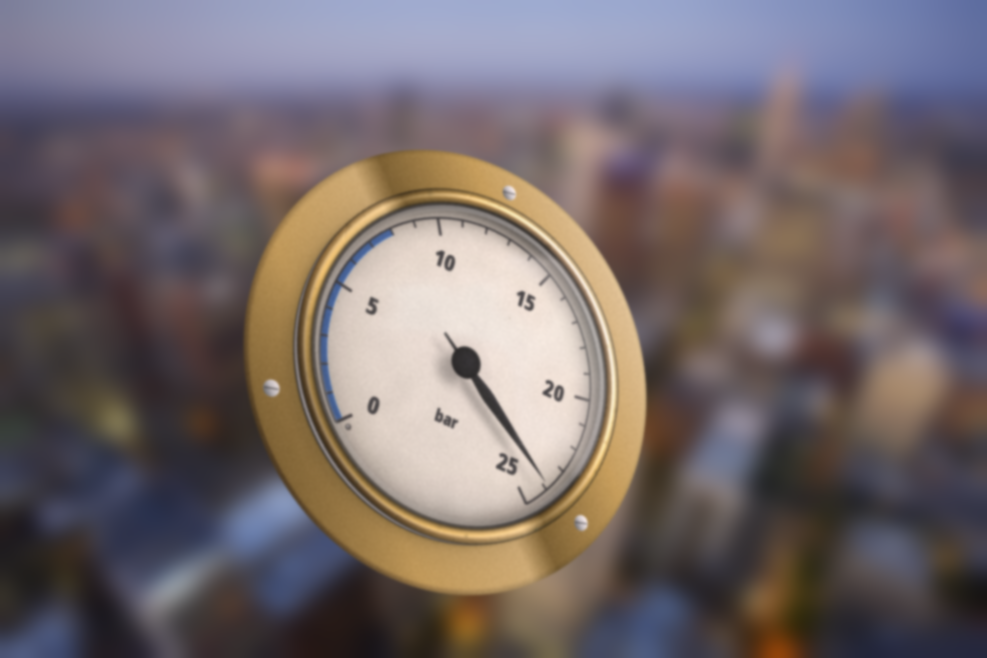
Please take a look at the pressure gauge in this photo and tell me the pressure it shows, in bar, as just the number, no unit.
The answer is 24
